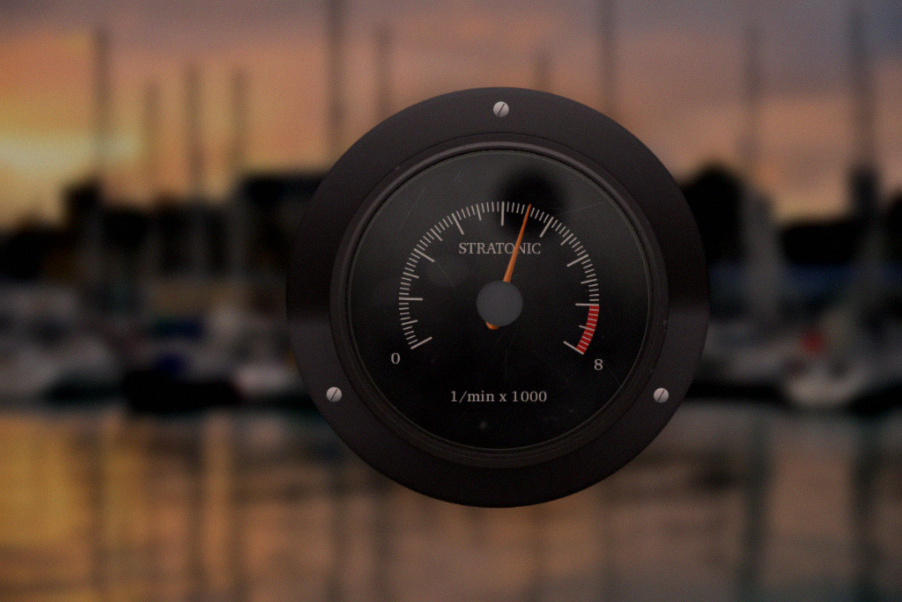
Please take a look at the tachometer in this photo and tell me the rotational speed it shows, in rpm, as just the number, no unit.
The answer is 4500
